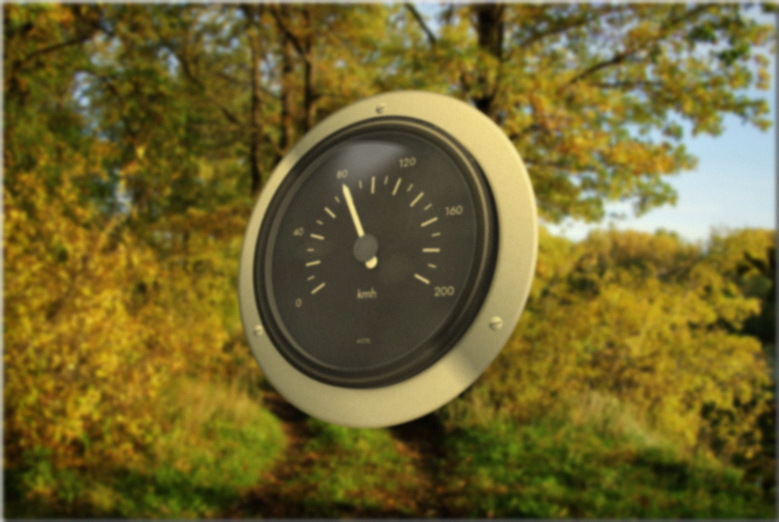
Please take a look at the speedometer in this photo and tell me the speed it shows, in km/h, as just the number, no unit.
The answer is 80
